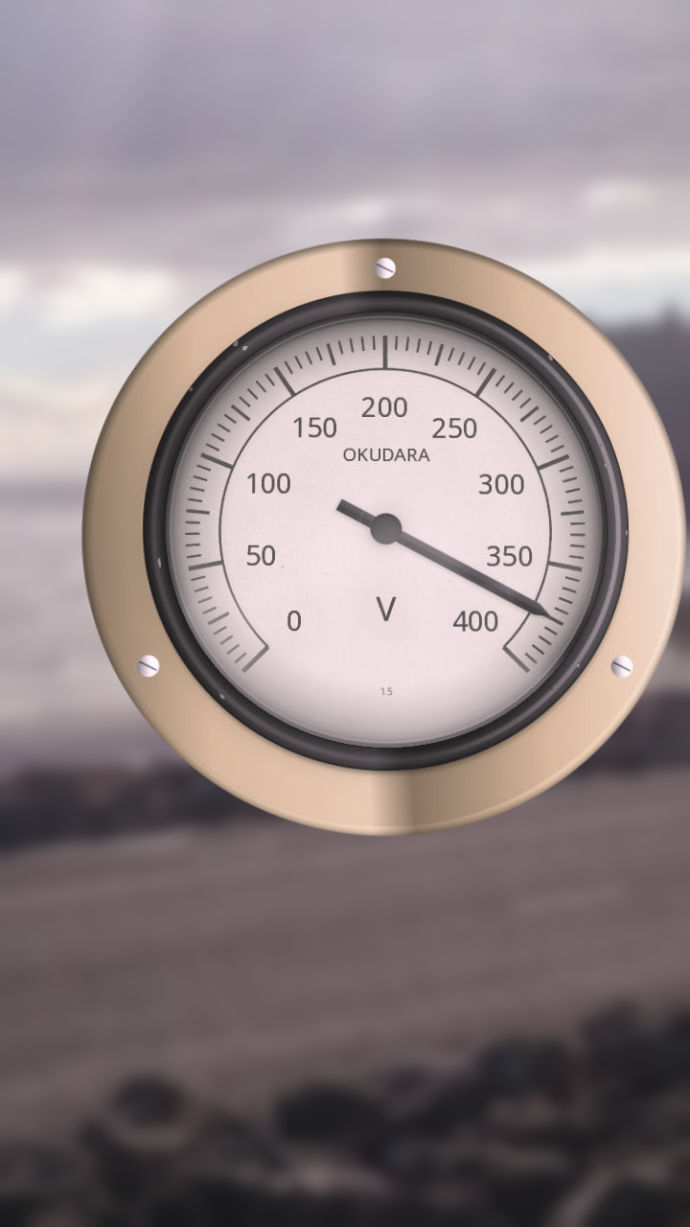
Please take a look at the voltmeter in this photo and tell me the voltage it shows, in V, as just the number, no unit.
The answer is 375
